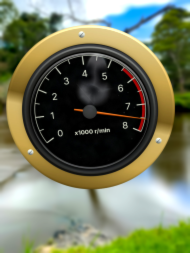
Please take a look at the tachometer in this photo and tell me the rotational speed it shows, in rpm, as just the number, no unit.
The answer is 7500
